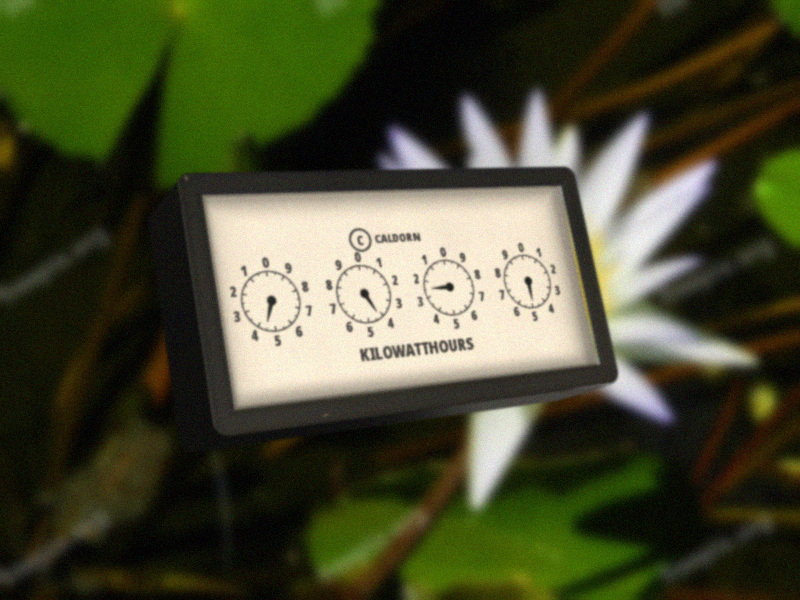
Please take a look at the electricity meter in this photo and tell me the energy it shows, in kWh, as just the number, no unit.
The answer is 4425
